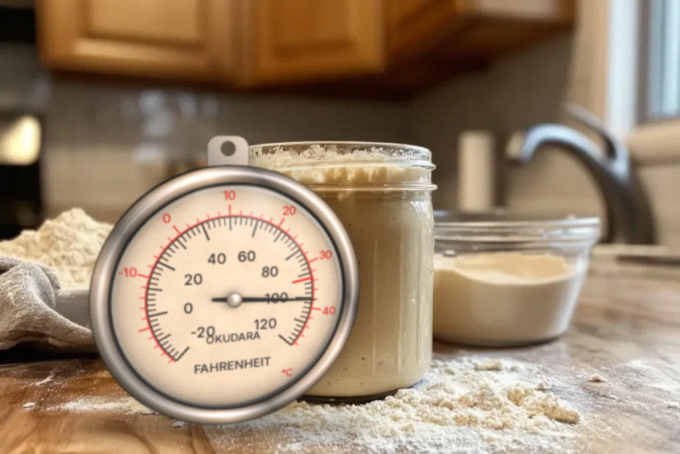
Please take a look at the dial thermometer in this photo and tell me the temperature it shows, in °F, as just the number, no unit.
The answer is 100
